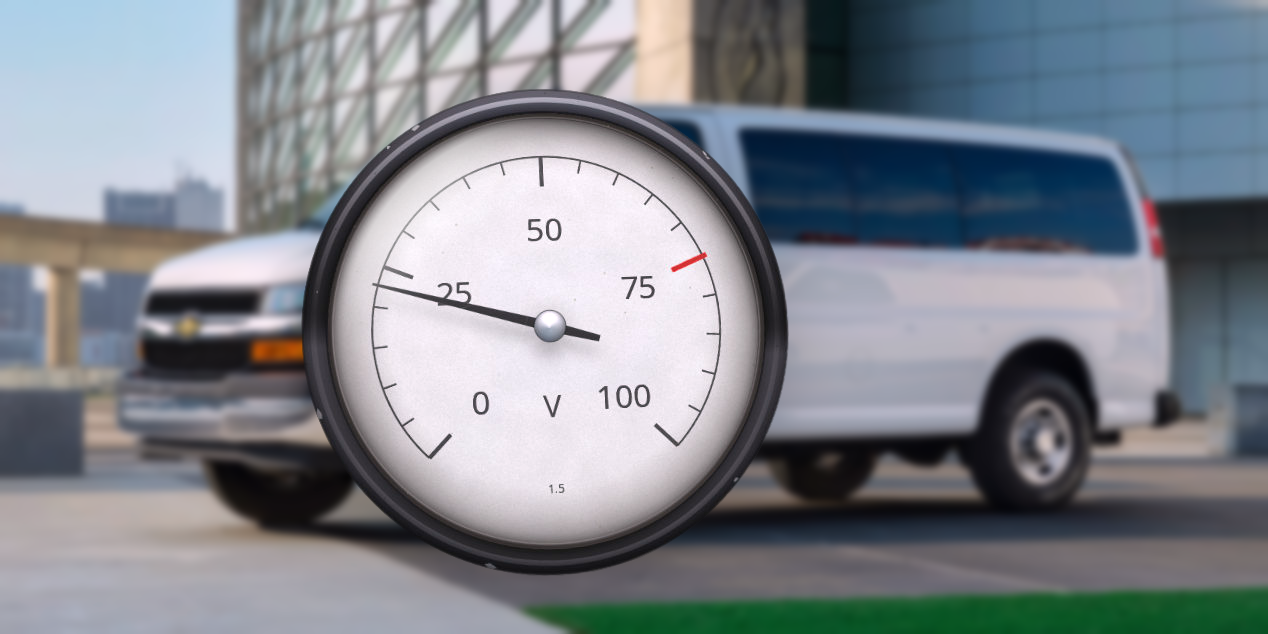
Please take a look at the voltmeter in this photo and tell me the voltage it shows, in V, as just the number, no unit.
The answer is 22.5
